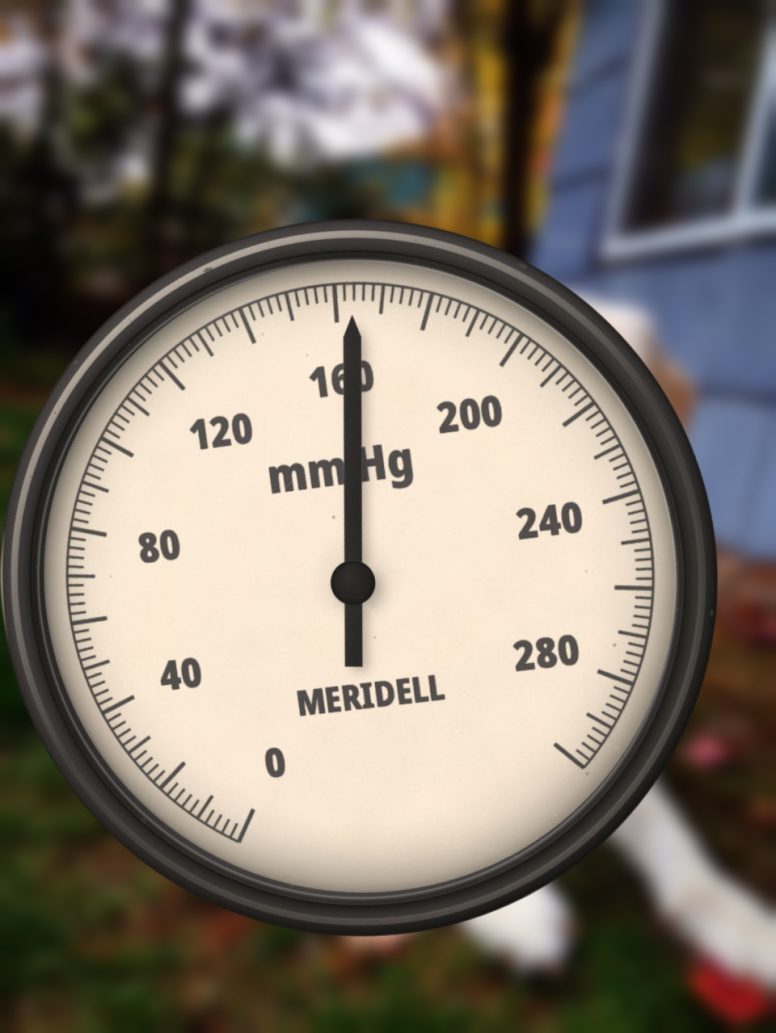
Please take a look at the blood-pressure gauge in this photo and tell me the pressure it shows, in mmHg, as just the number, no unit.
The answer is 164
